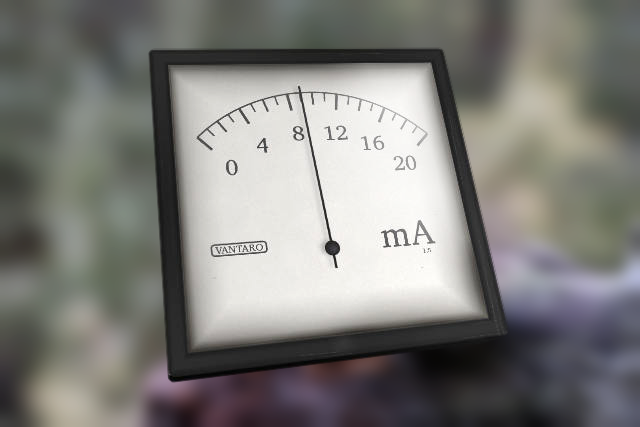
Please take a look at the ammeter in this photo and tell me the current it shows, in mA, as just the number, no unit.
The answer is 9
